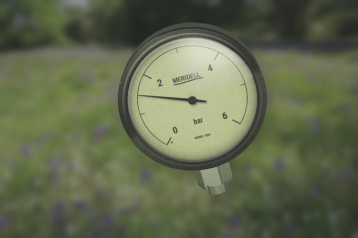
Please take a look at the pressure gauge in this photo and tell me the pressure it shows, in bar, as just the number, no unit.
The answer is 1.5
